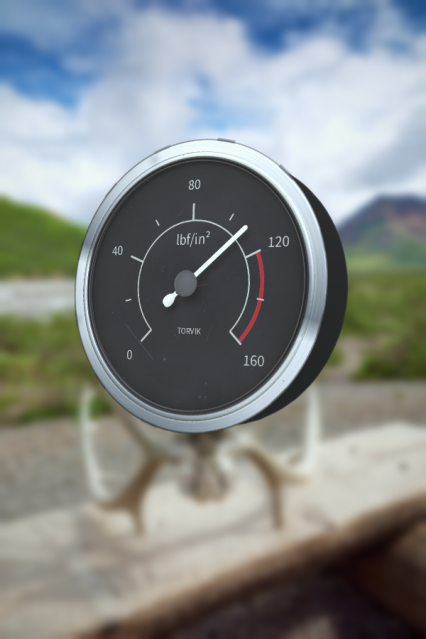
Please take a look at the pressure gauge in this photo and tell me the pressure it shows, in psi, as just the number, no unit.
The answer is 110
